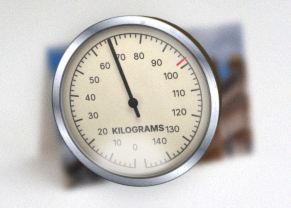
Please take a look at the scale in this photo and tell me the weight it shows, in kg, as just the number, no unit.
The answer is 68
